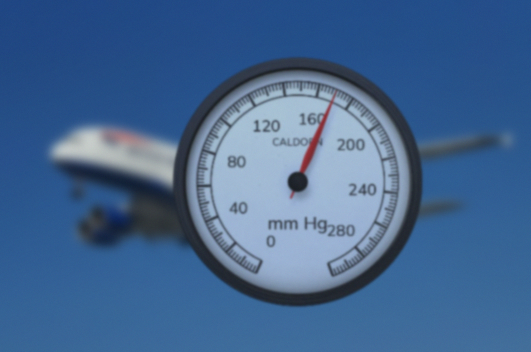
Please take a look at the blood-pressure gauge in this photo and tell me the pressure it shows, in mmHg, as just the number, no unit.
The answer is 170
